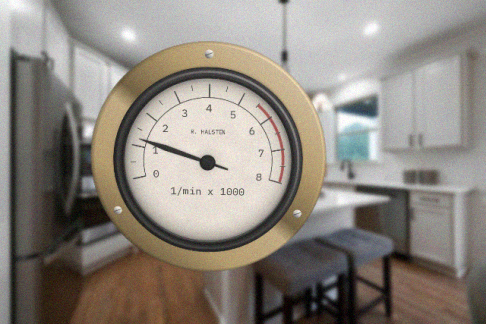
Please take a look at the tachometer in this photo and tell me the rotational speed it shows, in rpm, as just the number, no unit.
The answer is 1250
